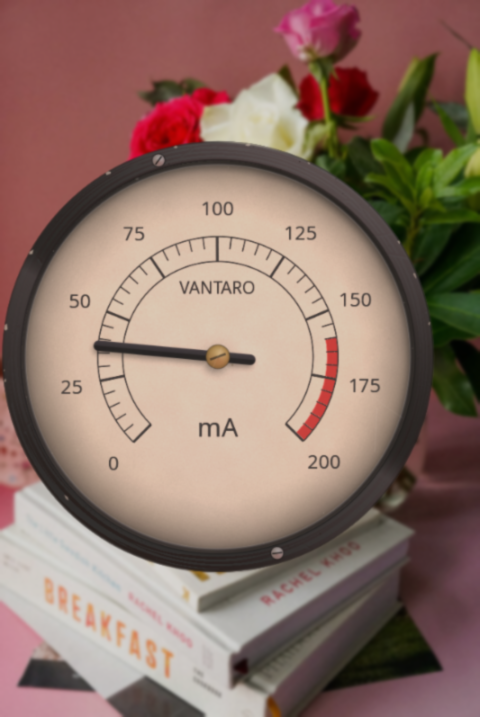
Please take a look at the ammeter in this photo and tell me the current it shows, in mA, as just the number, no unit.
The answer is 37.5
